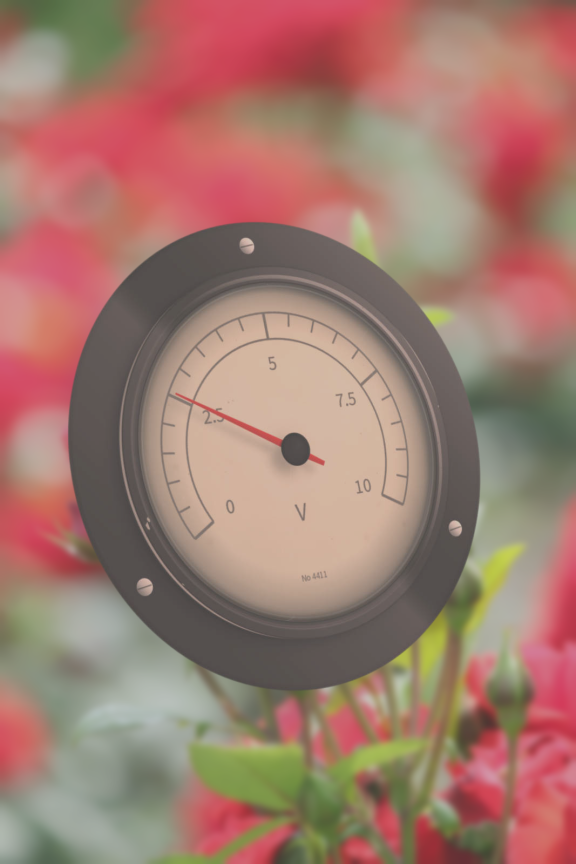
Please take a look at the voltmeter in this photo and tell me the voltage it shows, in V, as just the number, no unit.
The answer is 2.5
